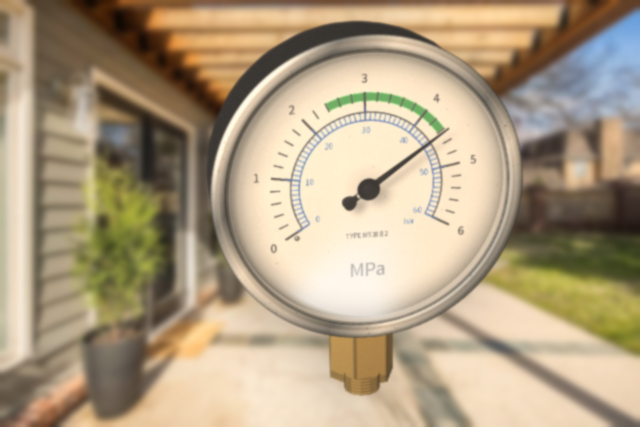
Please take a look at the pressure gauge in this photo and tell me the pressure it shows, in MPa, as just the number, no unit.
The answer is 4.4
